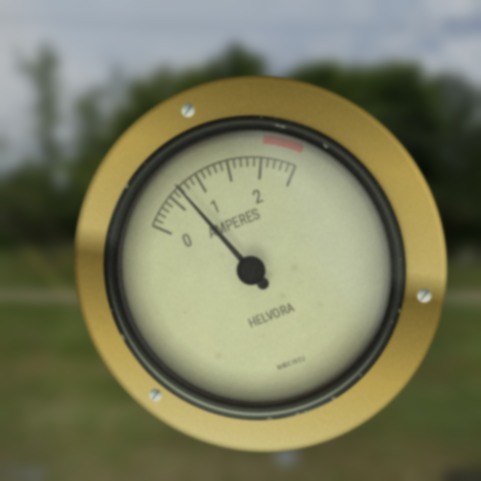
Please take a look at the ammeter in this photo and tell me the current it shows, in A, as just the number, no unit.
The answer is 0.7
